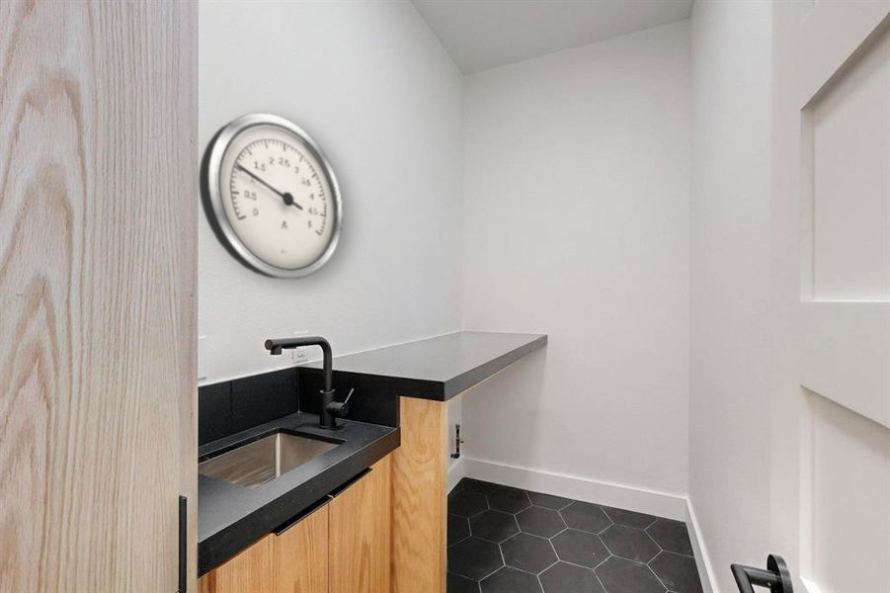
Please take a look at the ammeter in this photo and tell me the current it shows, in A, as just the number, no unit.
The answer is 1
